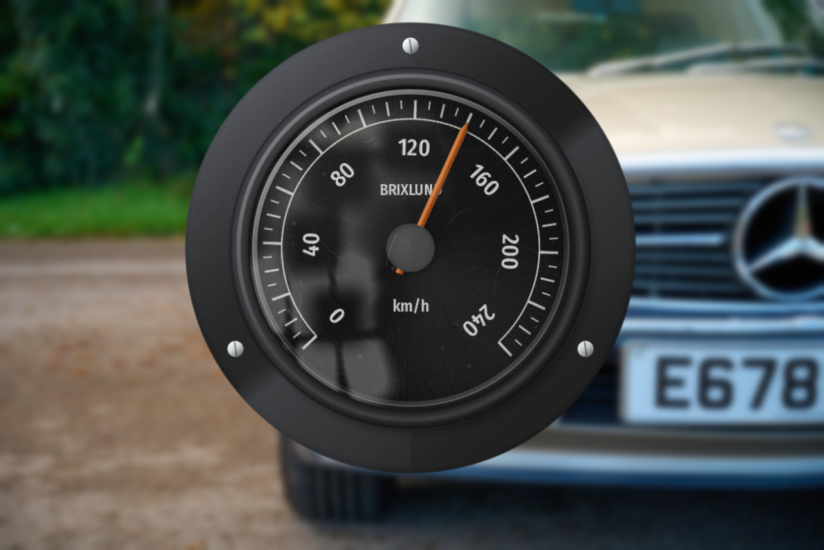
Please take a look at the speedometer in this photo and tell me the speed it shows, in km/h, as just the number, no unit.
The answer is 140
